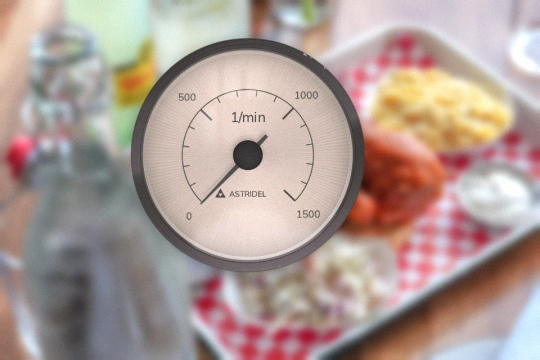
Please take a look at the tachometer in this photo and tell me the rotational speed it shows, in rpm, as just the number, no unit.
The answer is 0
